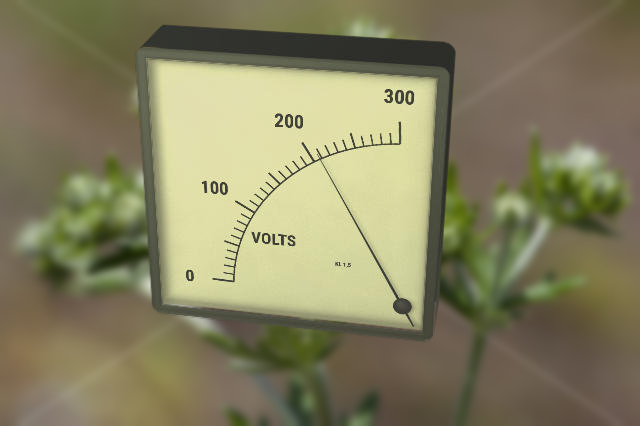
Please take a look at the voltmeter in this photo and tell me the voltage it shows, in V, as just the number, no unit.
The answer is 210
